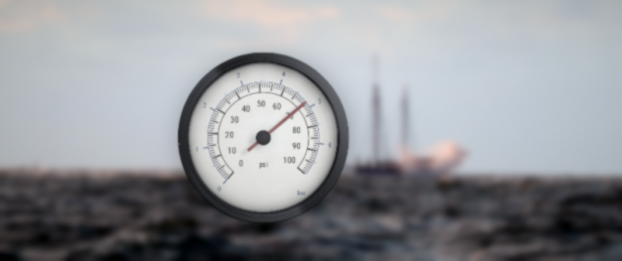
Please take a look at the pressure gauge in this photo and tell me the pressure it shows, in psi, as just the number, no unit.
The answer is 70
